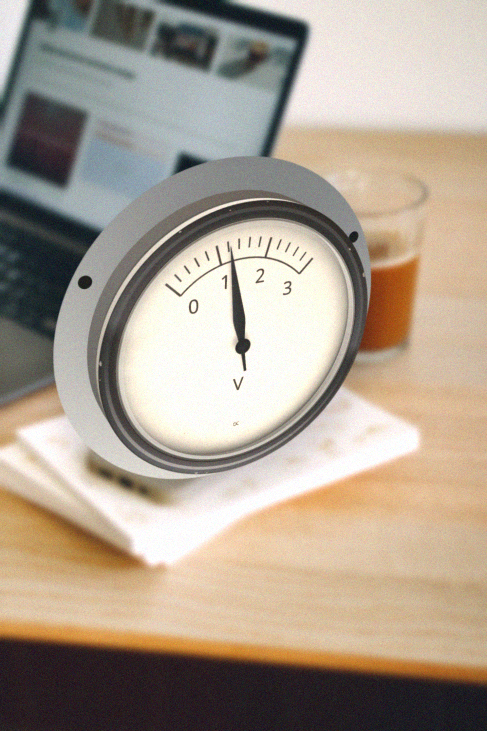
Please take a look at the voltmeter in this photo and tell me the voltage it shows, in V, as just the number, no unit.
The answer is 1.2
